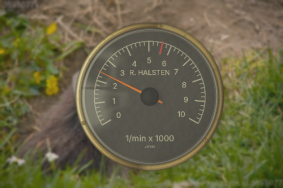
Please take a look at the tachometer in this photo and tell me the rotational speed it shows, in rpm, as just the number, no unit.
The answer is 2400
